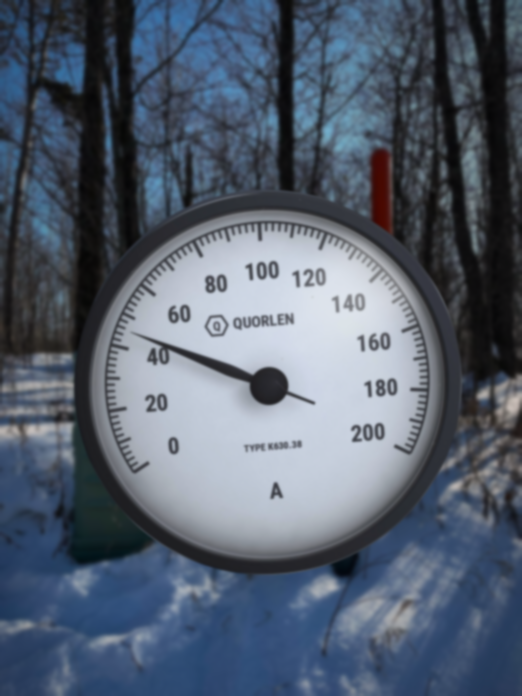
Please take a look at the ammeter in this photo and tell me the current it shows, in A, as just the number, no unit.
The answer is 46
